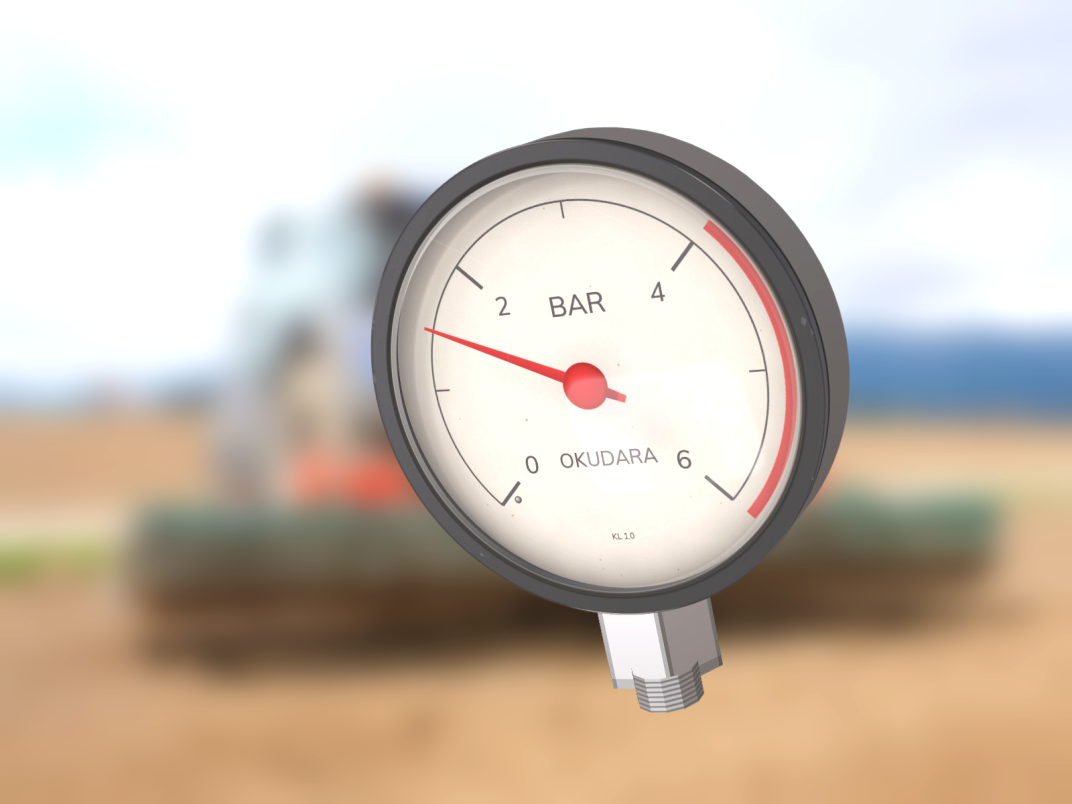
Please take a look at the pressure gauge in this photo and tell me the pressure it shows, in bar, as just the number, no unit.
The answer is 1.5
